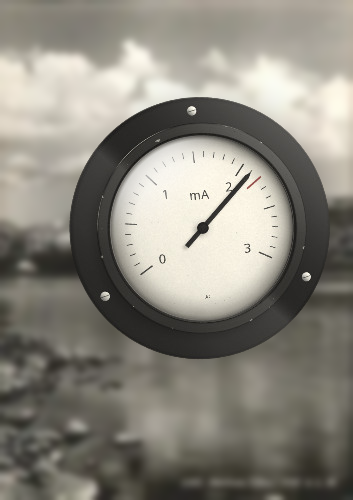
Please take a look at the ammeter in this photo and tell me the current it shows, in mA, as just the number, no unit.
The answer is 2.1
